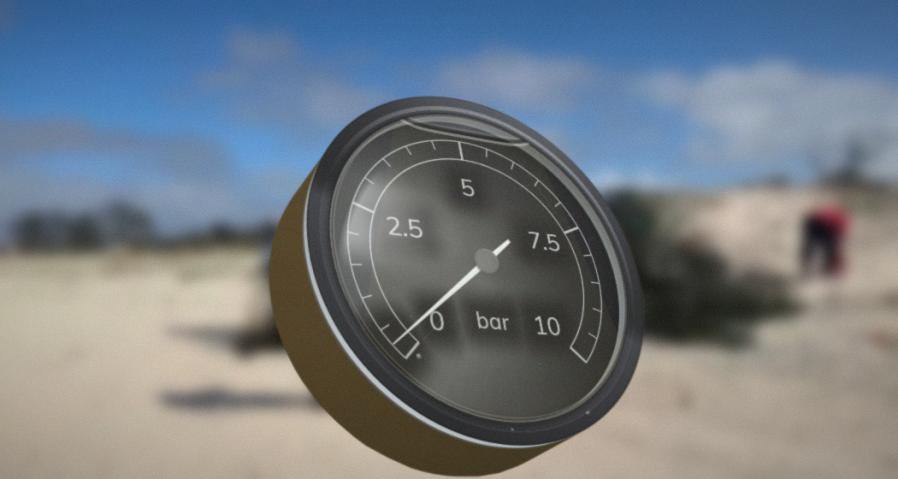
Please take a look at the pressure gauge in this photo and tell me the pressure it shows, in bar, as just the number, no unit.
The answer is 0.25
